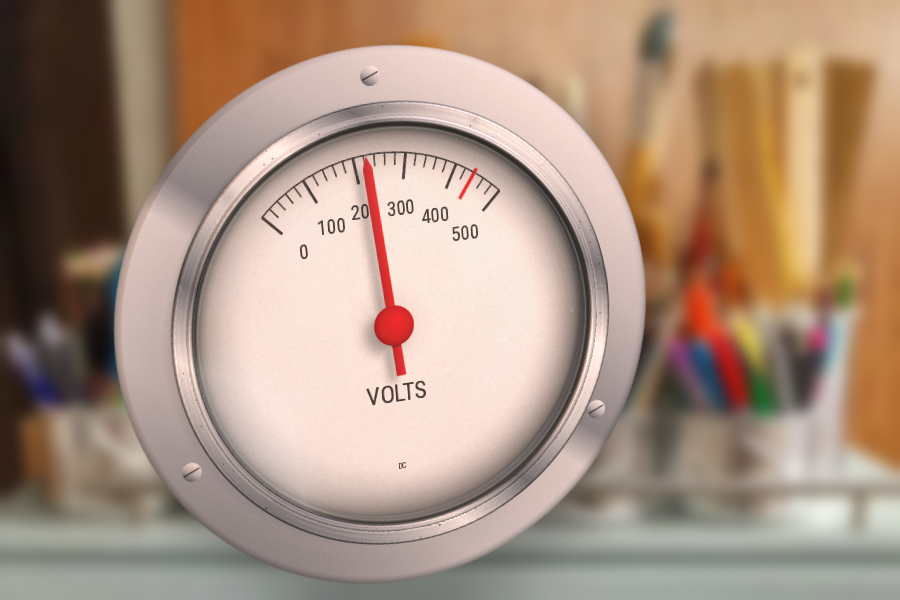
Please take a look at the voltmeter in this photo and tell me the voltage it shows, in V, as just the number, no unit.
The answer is 220
